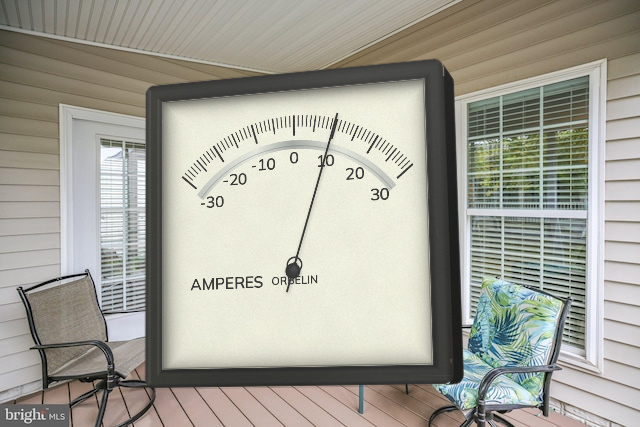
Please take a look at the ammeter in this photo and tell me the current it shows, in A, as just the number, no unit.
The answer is 10
